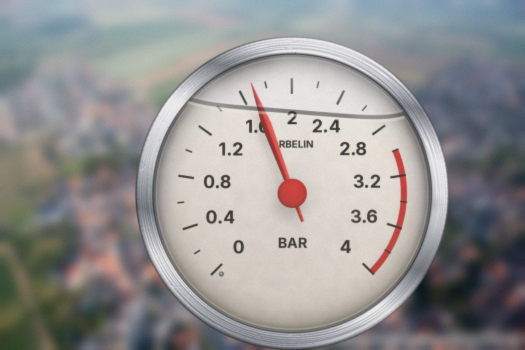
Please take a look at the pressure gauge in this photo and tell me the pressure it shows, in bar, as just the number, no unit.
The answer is 1.7
